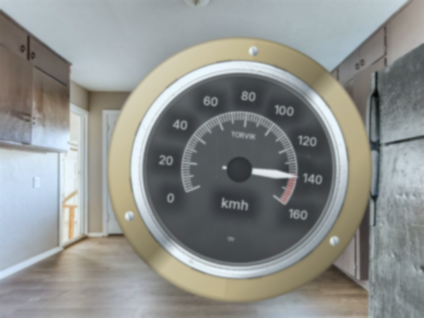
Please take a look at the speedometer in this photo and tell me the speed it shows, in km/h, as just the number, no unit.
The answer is 140
